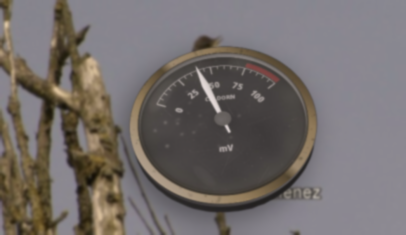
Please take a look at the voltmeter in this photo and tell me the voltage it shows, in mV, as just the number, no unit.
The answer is 40
